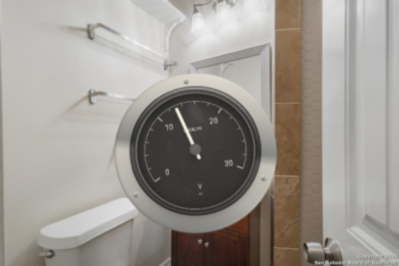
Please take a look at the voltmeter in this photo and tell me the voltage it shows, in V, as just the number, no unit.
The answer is 13
